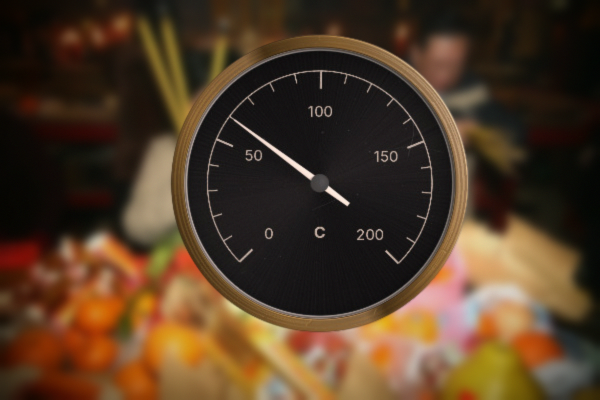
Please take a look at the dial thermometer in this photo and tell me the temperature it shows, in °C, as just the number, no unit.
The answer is 60
